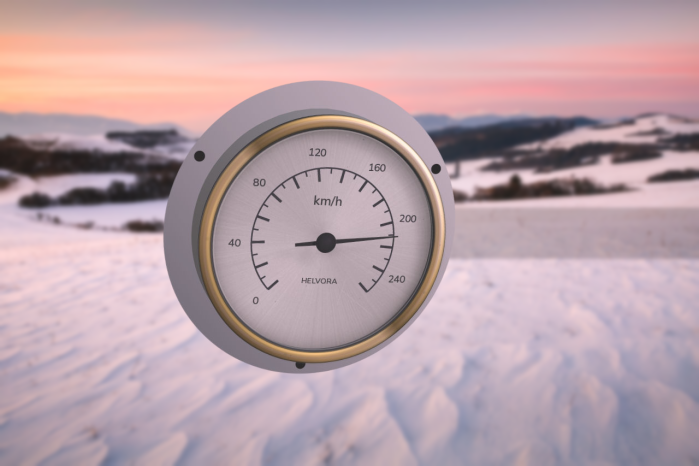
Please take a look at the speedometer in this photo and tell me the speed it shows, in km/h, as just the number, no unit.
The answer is 210
